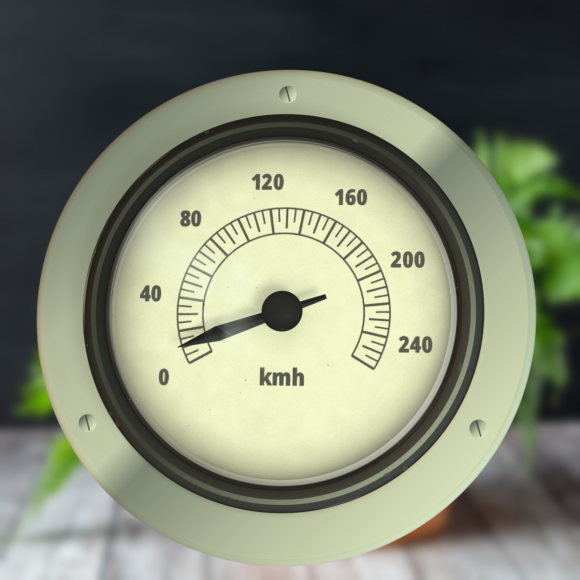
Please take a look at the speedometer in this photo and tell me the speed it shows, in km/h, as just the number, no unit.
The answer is 10
